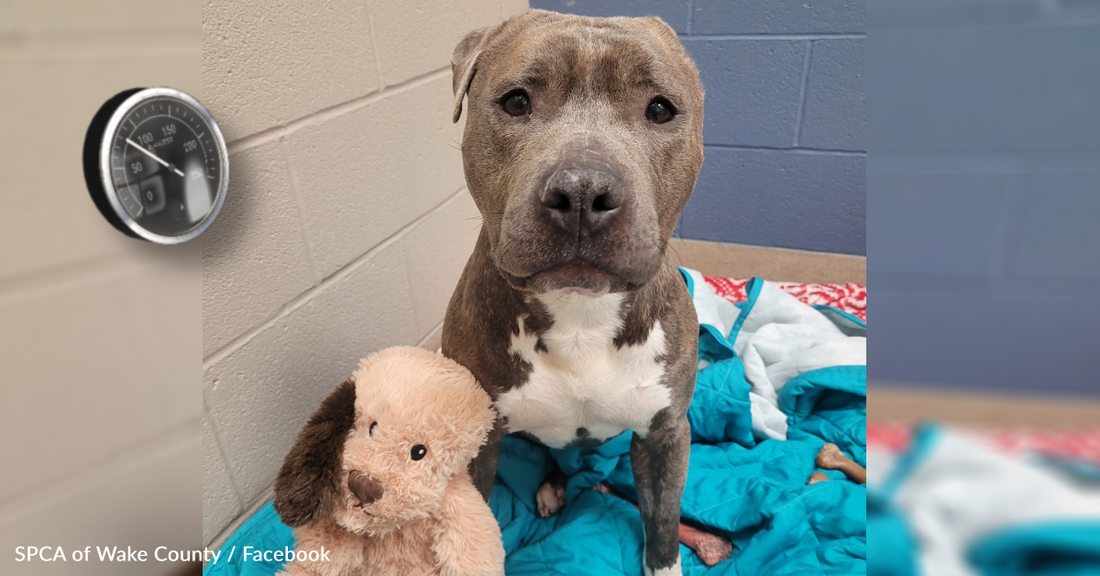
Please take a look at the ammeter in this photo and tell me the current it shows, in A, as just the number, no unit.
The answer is 80
